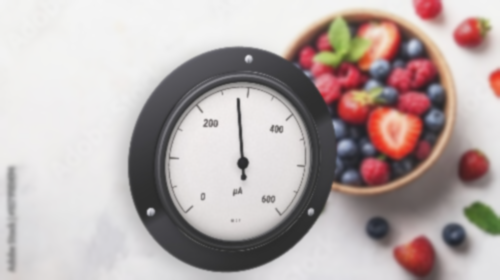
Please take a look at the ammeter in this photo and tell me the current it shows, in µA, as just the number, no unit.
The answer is 275
